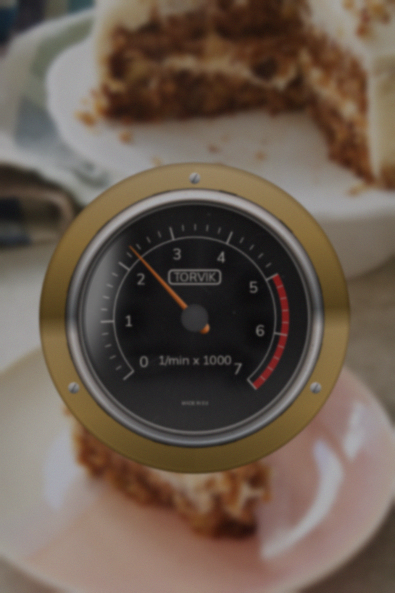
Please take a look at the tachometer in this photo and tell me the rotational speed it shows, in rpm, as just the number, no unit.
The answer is 2300
